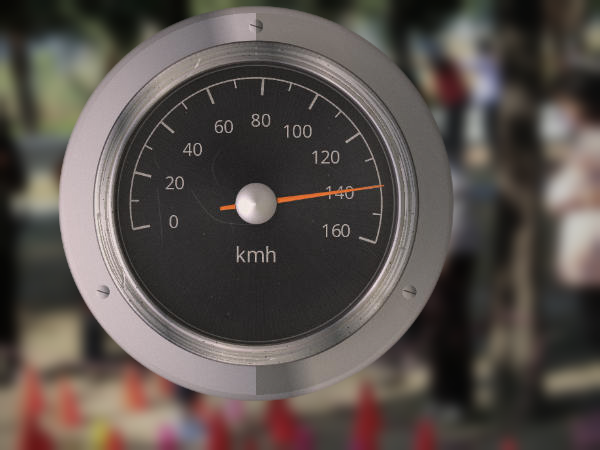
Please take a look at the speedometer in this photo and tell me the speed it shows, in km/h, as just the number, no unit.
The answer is 140
